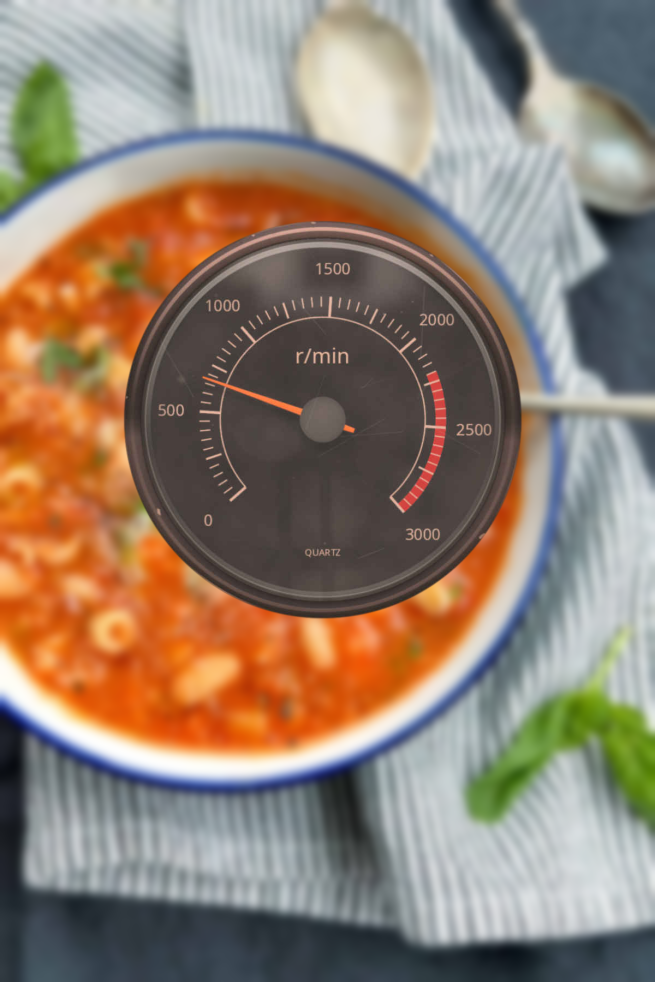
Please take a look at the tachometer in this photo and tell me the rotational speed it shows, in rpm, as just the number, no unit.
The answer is 675
